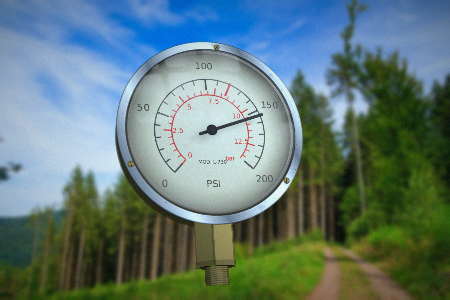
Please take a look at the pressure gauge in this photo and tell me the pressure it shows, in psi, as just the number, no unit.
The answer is 155
